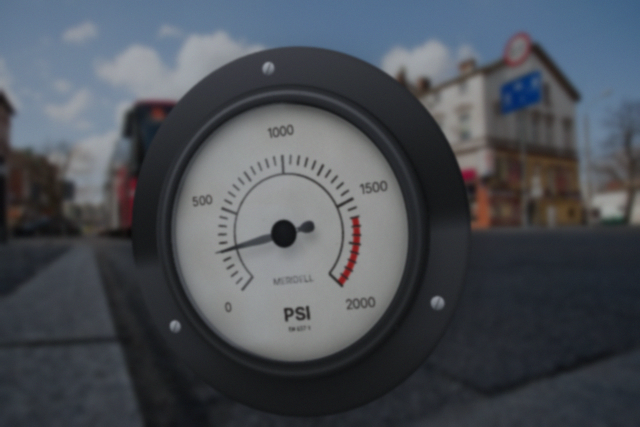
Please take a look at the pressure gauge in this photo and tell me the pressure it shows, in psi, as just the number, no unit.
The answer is 250
